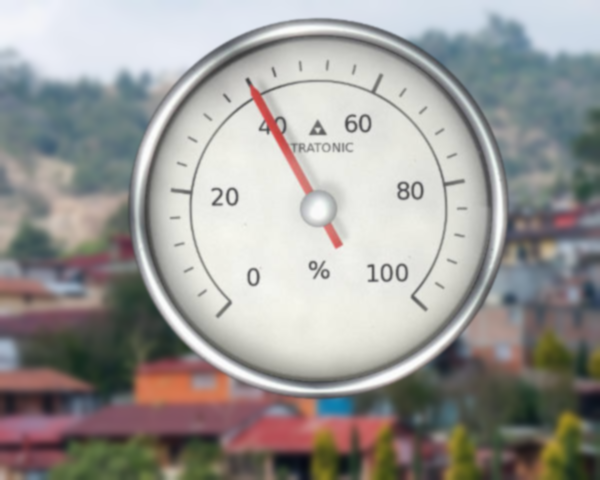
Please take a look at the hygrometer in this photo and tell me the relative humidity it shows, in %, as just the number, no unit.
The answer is 40
